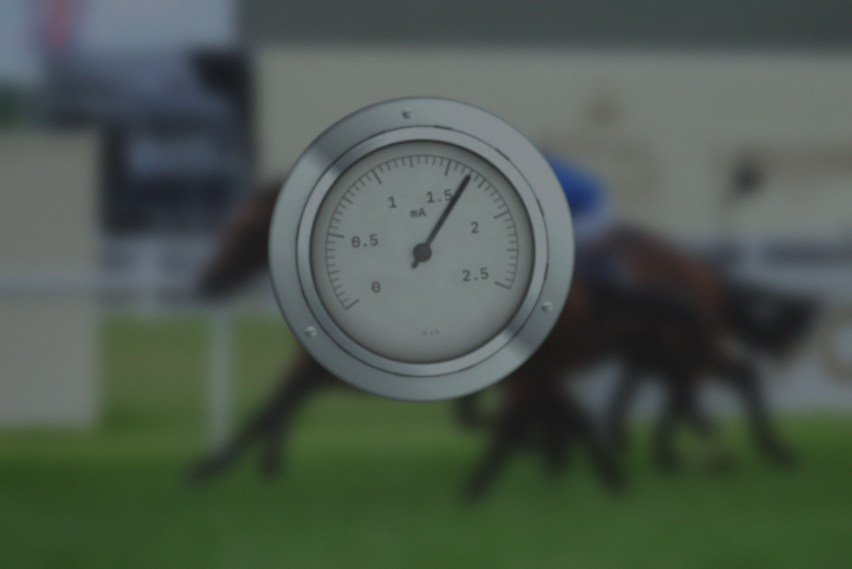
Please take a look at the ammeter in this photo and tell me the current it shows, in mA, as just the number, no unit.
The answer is 1.65
